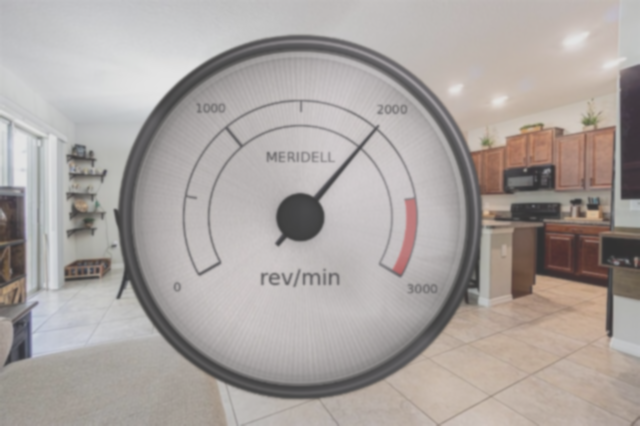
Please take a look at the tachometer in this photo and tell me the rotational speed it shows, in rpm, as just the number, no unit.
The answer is 2000
